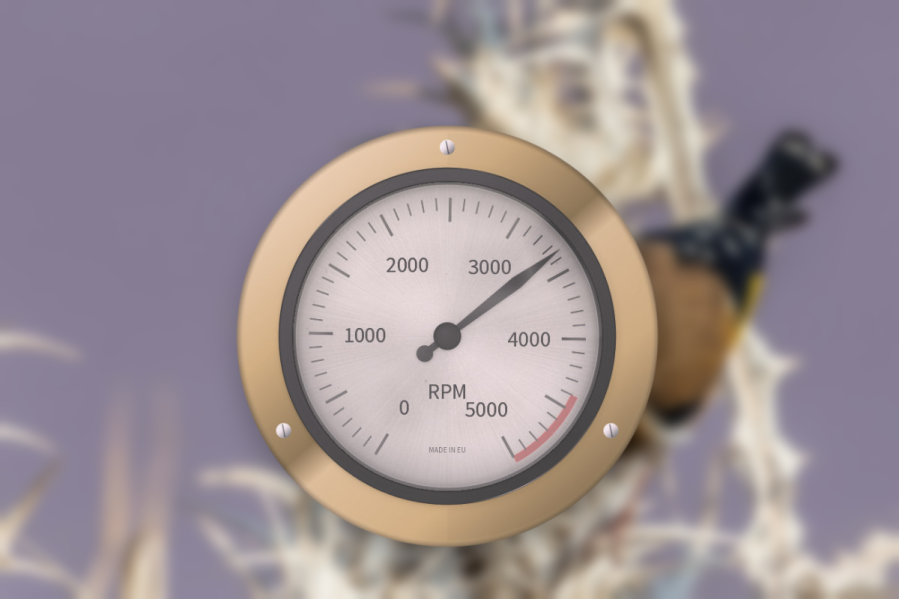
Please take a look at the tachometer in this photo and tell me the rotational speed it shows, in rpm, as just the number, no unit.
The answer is 3350
